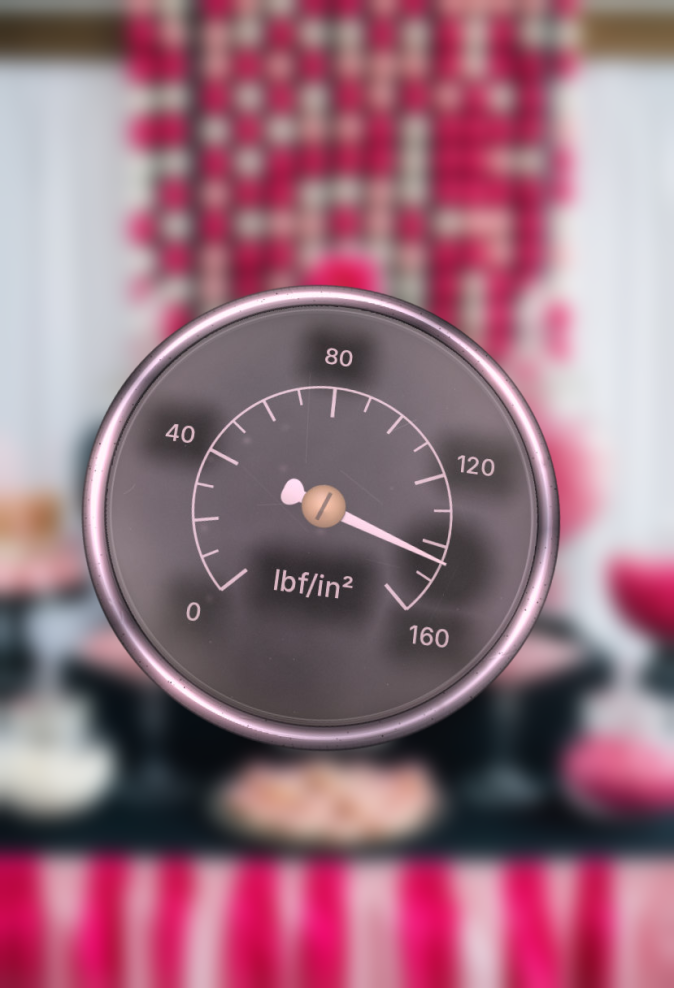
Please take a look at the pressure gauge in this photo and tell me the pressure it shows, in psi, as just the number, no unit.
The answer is 145
